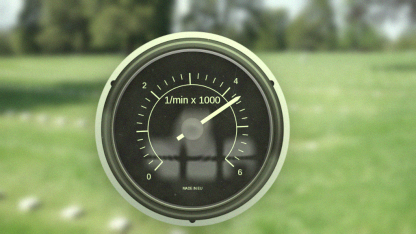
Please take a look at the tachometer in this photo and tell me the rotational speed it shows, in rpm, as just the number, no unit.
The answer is 4300
